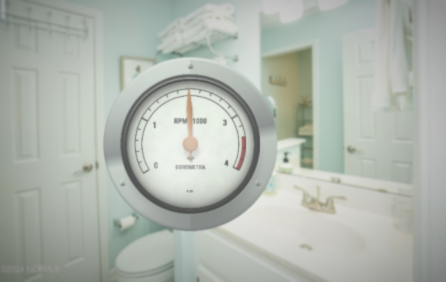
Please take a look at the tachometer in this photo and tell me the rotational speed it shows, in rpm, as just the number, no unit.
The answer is 2000
